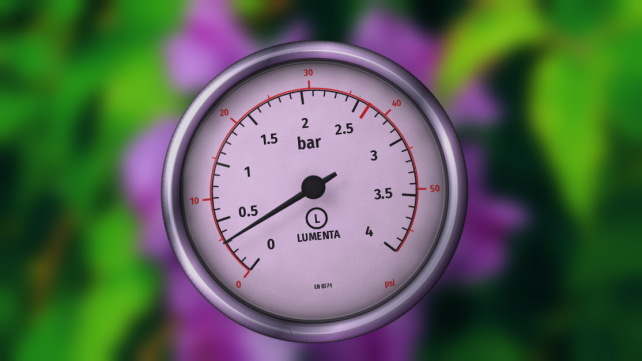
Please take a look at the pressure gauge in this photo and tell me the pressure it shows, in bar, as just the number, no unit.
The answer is 0.3
